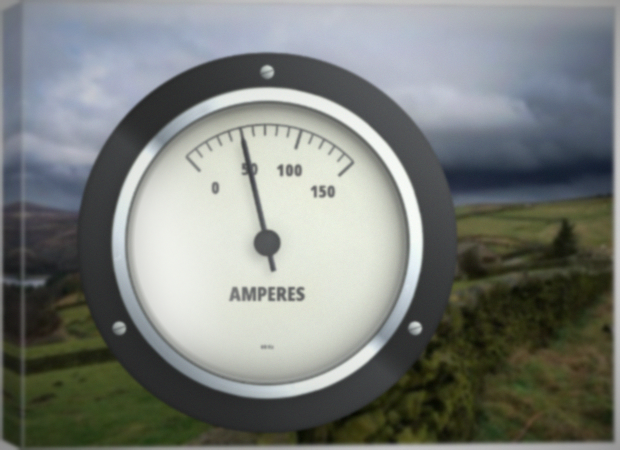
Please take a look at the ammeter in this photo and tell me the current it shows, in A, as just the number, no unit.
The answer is 50
